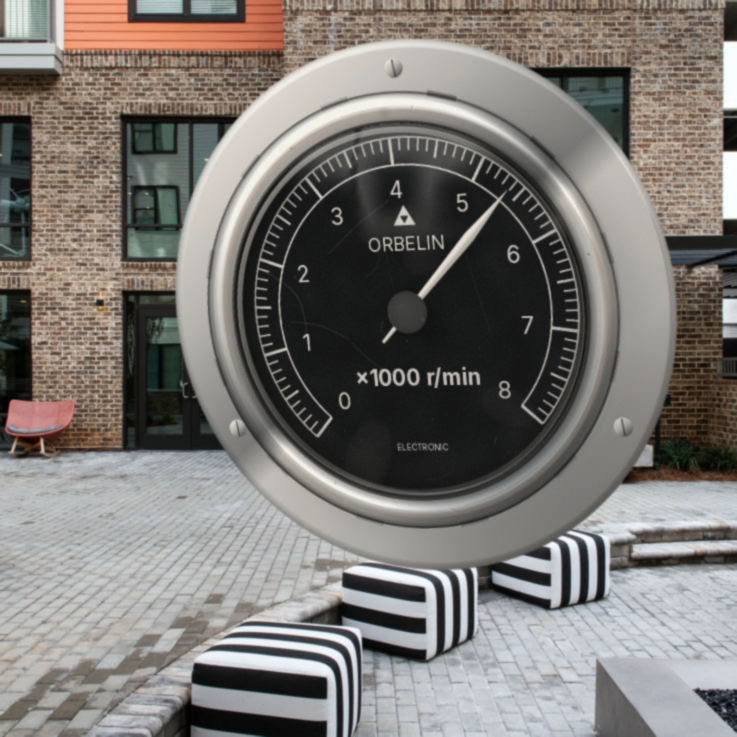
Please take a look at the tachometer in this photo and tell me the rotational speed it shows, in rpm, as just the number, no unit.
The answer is 5400
